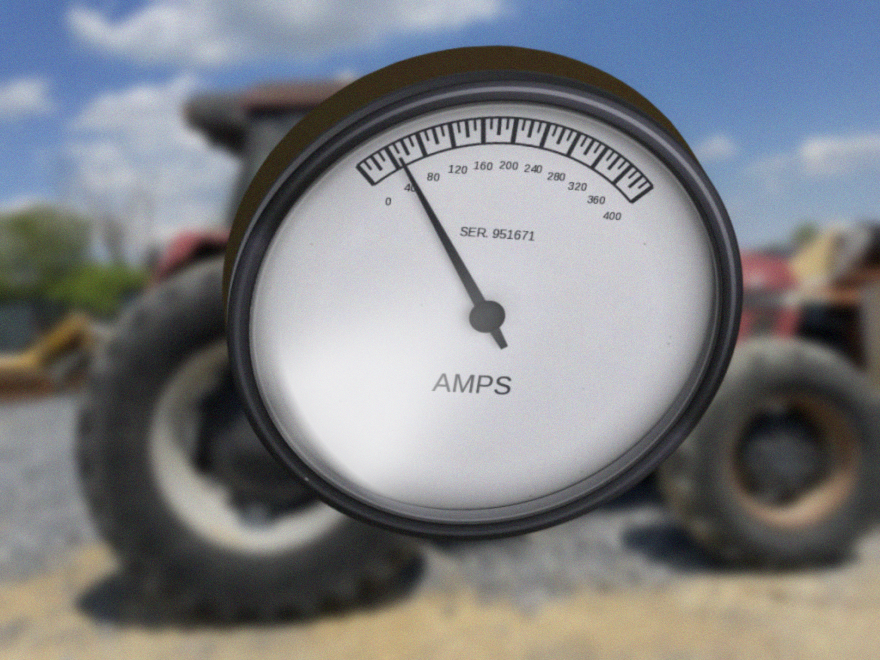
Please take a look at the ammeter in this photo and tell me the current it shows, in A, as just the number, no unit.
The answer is 50
